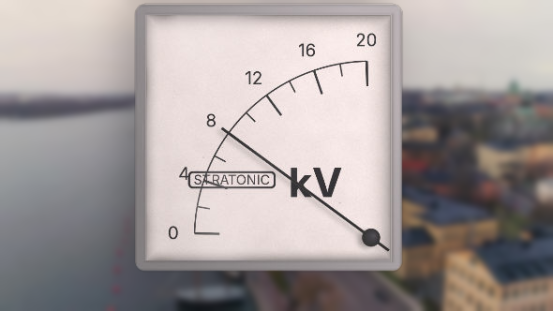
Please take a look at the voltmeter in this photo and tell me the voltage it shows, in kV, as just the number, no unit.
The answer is 8
